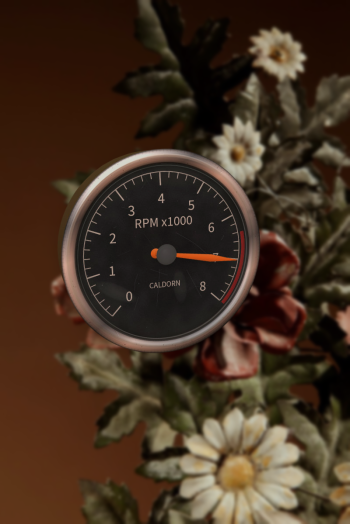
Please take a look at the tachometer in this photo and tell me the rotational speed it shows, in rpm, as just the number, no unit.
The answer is 7000
